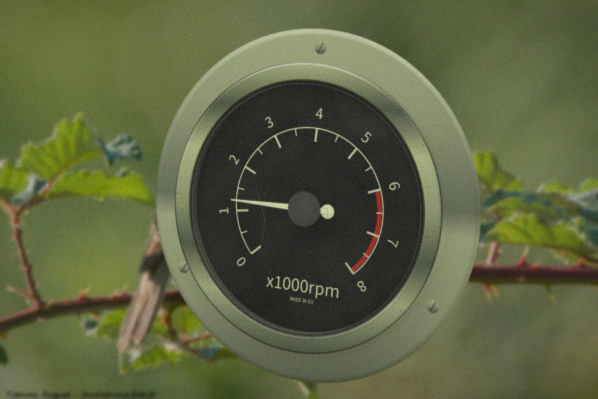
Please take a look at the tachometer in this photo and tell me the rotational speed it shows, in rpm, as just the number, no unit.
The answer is 1250
